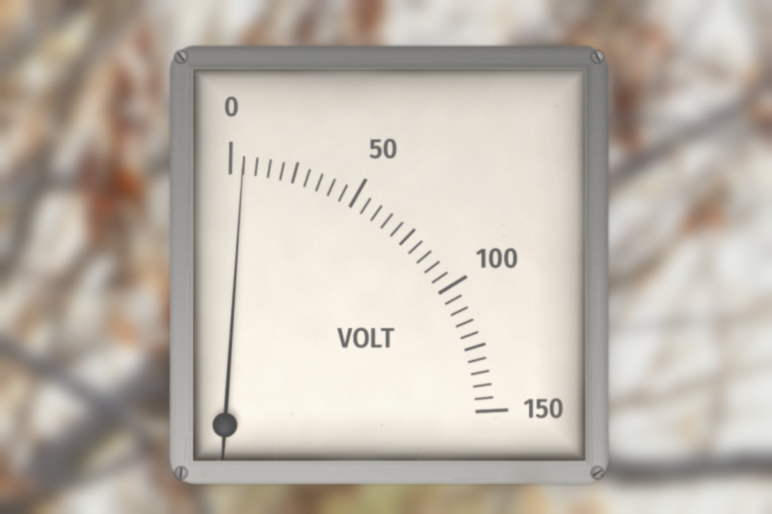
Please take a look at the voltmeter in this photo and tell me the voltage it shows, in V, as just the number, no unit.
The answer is 5
